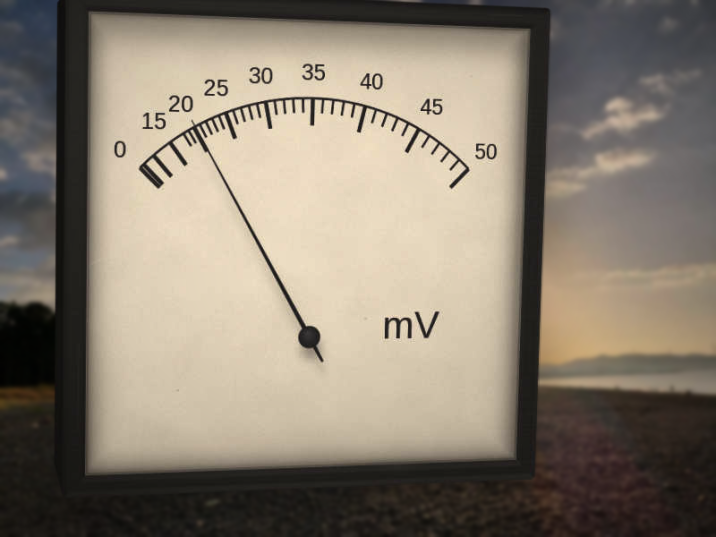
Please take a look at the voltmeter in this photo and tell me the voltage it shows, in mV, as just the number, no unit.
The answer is 20
